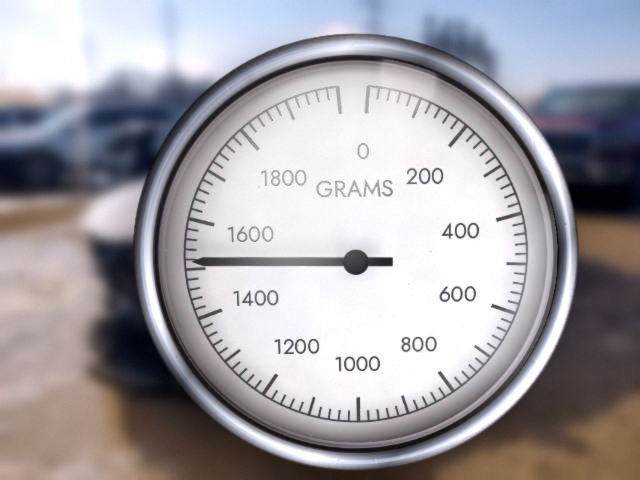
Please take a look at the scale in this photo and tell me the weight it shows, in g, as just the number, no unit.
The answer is 1520
